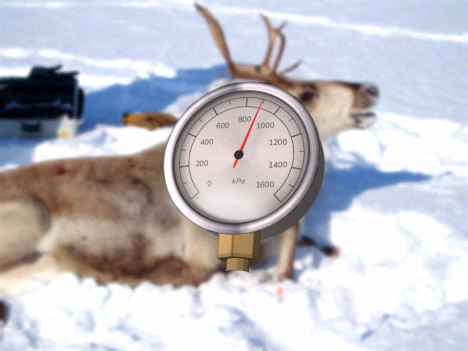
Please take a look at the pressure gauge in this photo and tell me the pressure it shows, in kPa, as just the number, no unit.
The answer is 900
